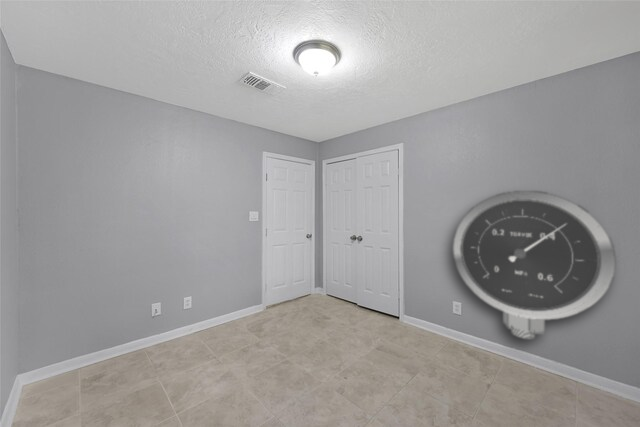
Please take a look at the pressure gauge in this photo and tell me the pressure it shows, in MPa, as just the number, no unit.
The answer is 0.4
